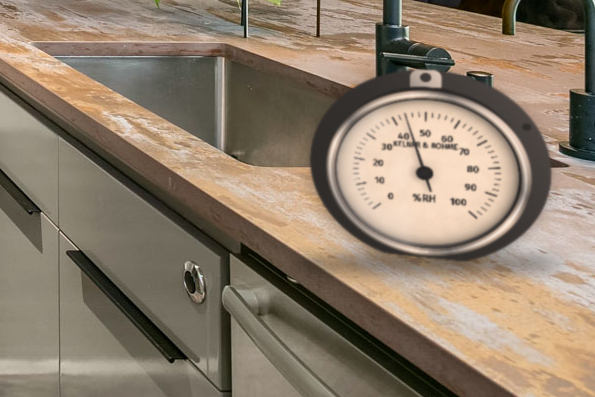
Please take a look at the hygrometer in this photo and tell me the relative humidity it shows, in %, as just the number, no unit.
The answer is 44
